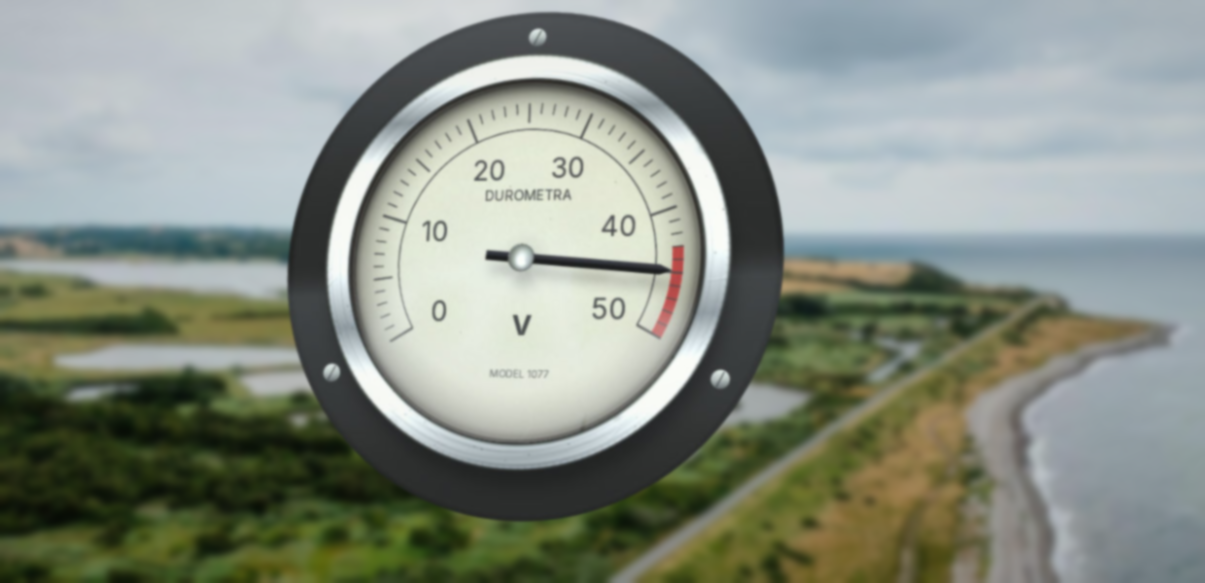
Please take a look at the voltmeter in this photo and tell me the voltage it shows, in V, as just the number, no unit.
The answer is 45
